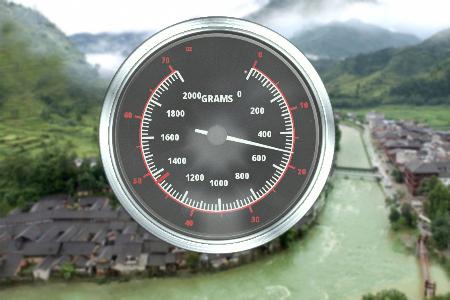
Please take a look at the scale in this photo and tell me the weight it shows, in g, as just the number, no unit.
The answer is 500
